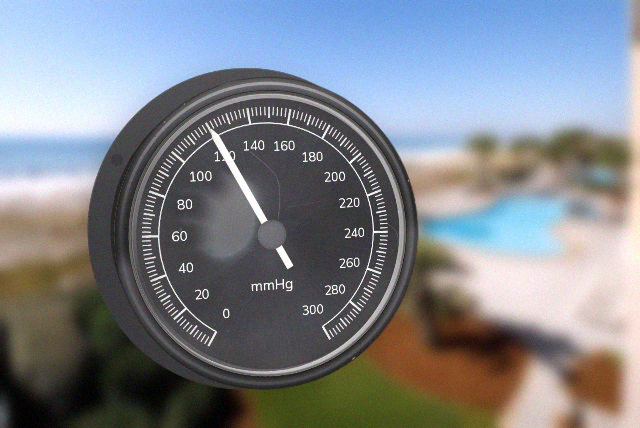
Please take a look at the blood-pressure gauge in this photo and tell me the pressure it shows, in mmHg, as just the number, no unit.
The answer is 120
